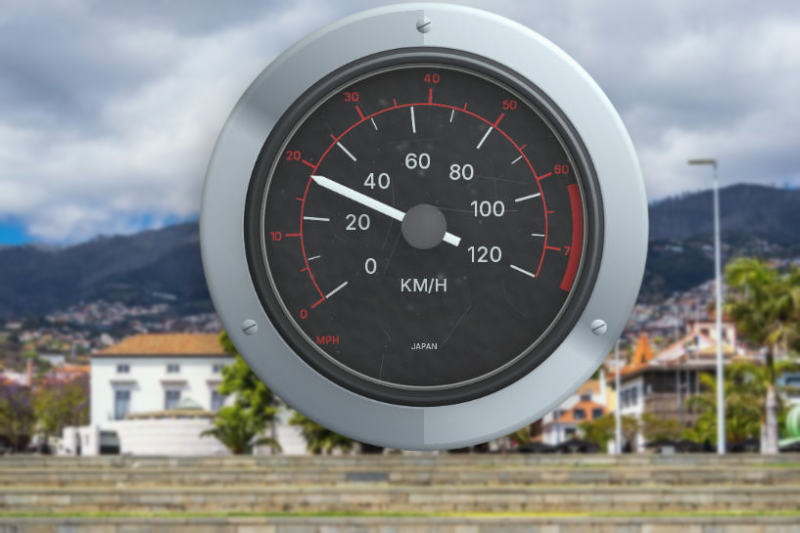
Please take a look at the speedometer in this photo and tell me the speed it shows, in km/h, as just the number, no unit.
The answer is 30
